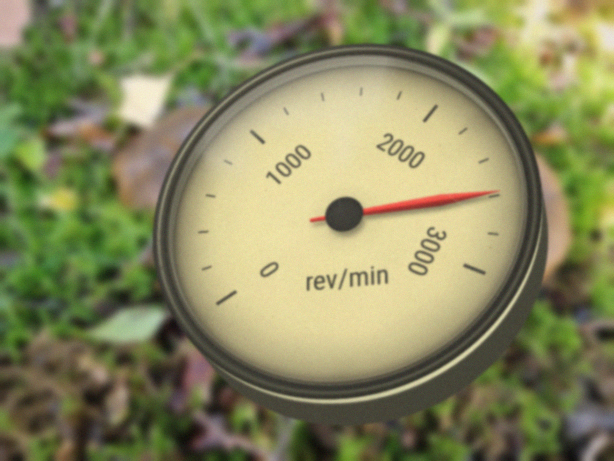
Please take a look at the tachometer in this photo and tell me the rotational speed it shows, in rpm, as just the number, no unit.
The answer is 2600
